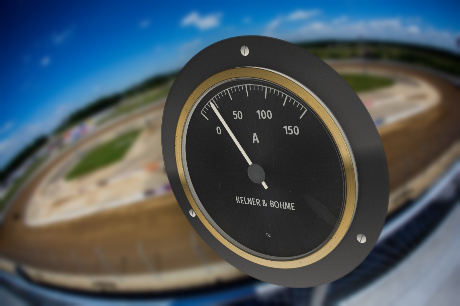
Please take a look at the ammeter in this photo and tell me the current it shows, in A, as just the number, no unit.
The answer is 25
